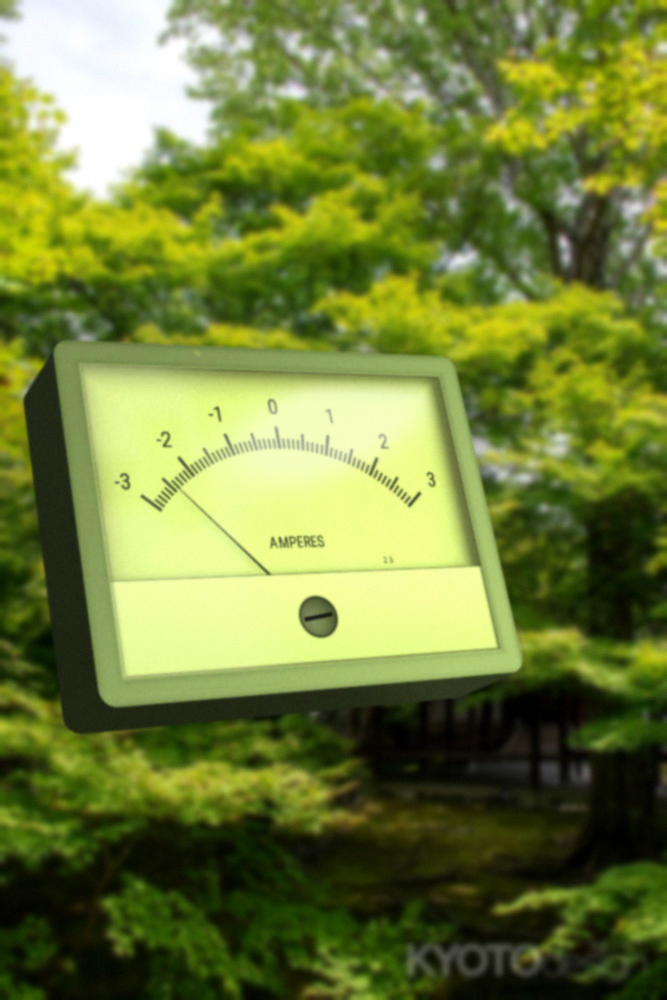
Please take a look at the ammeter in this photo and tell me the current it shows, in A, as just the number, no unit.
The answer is -2.5
